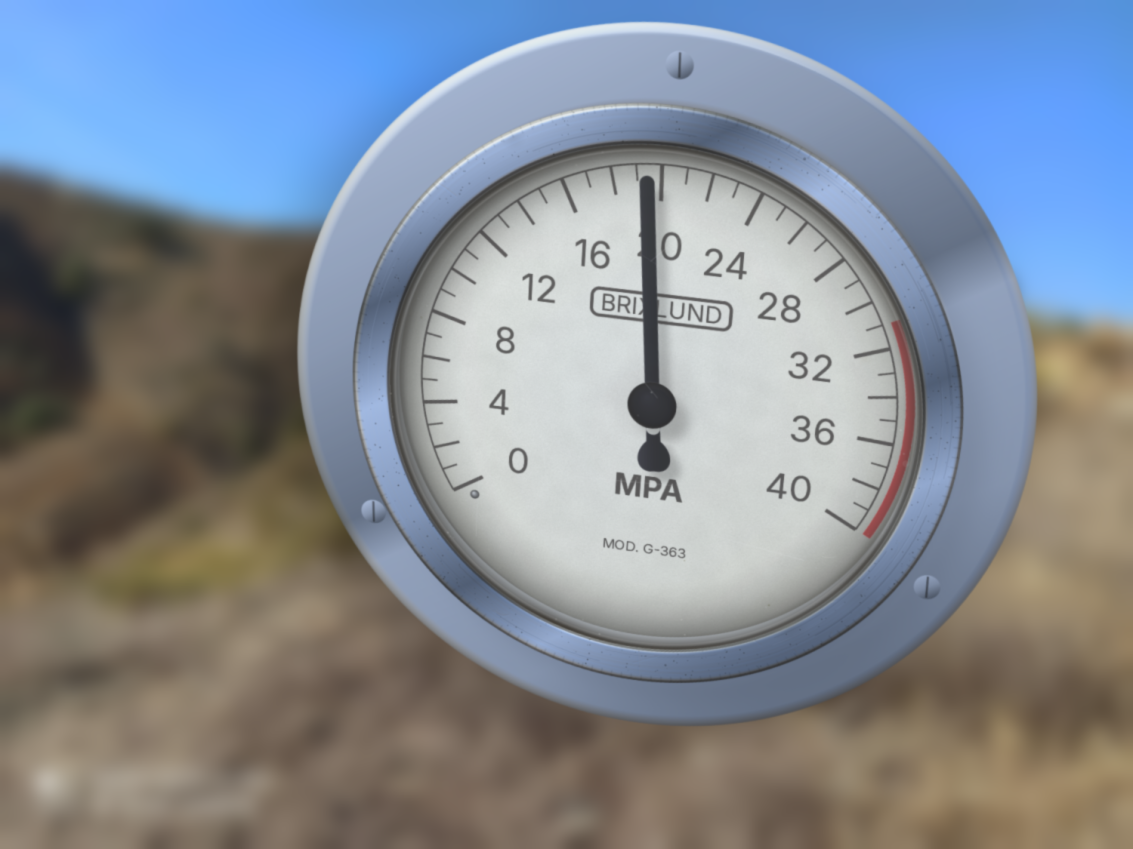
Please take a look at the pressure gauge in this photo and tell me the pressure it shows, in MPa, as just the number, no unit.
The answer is 19.5
